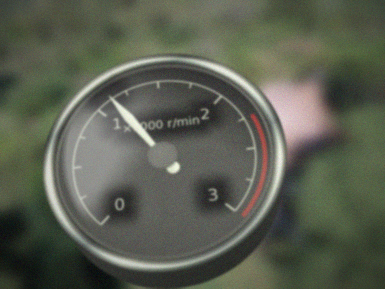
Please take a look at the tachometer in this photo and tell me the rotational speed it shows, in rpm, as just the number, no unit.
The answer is 1125
